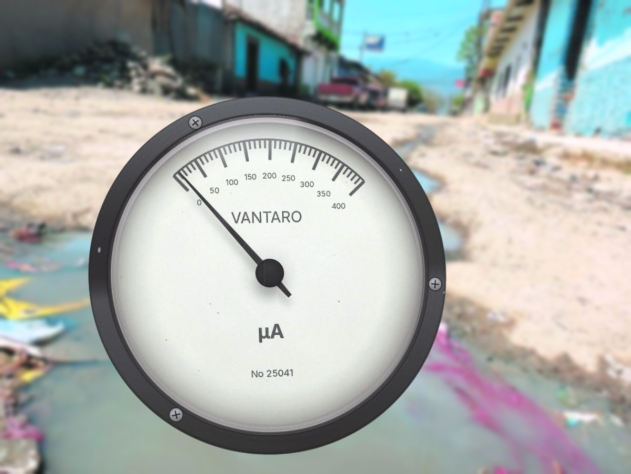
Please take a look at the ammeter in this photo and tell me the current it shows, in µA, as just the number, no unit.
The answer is 10
